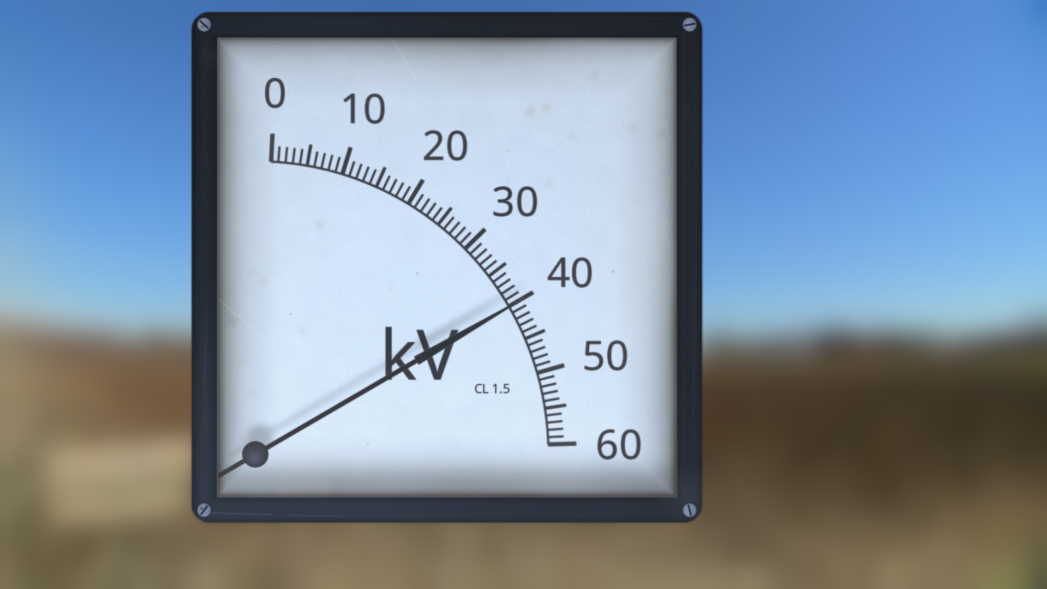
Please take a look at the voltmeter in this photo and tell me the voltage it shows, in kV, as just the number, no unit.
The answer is 40
